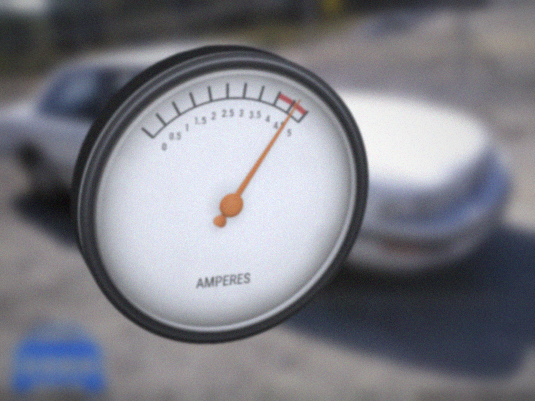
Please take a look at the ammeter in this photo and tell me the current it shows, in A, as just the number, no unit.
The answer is 4.5
